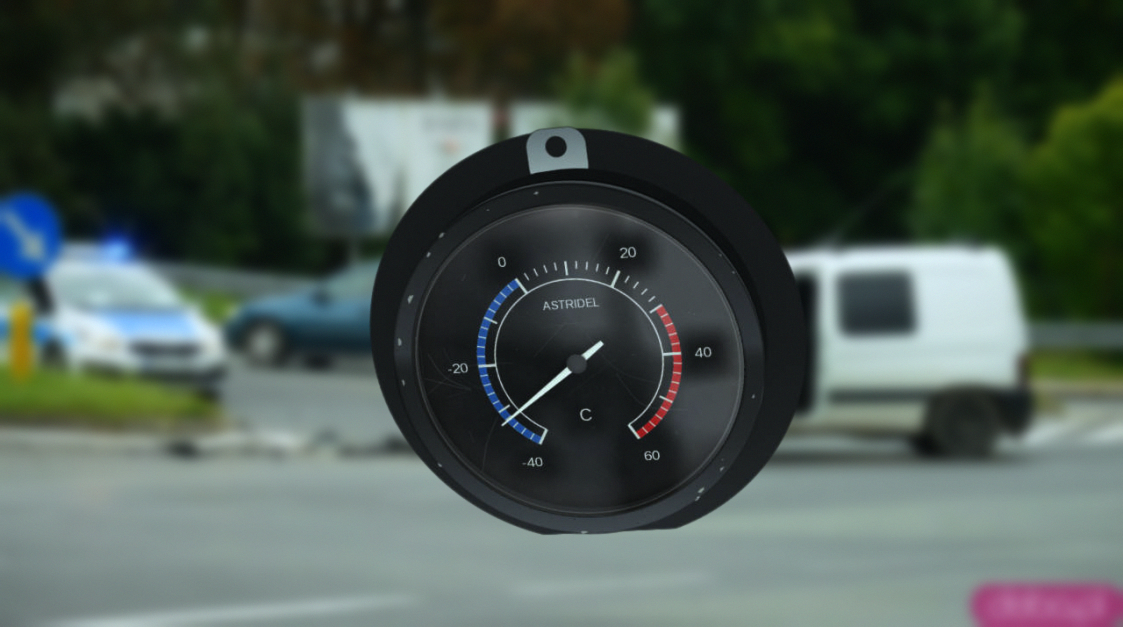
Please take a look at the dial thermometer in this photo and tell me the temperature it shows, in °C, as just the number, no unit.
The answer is -32
